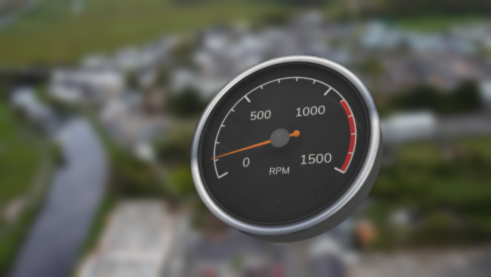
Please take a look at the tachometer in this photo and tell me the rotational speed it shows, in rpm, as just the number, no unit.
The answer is 100
